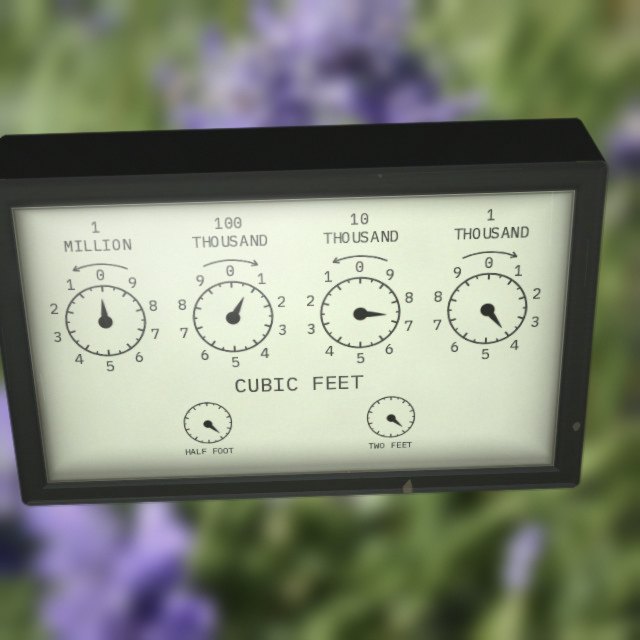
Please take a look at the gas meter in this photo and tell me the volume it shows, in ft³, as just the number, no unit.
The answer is 7400
